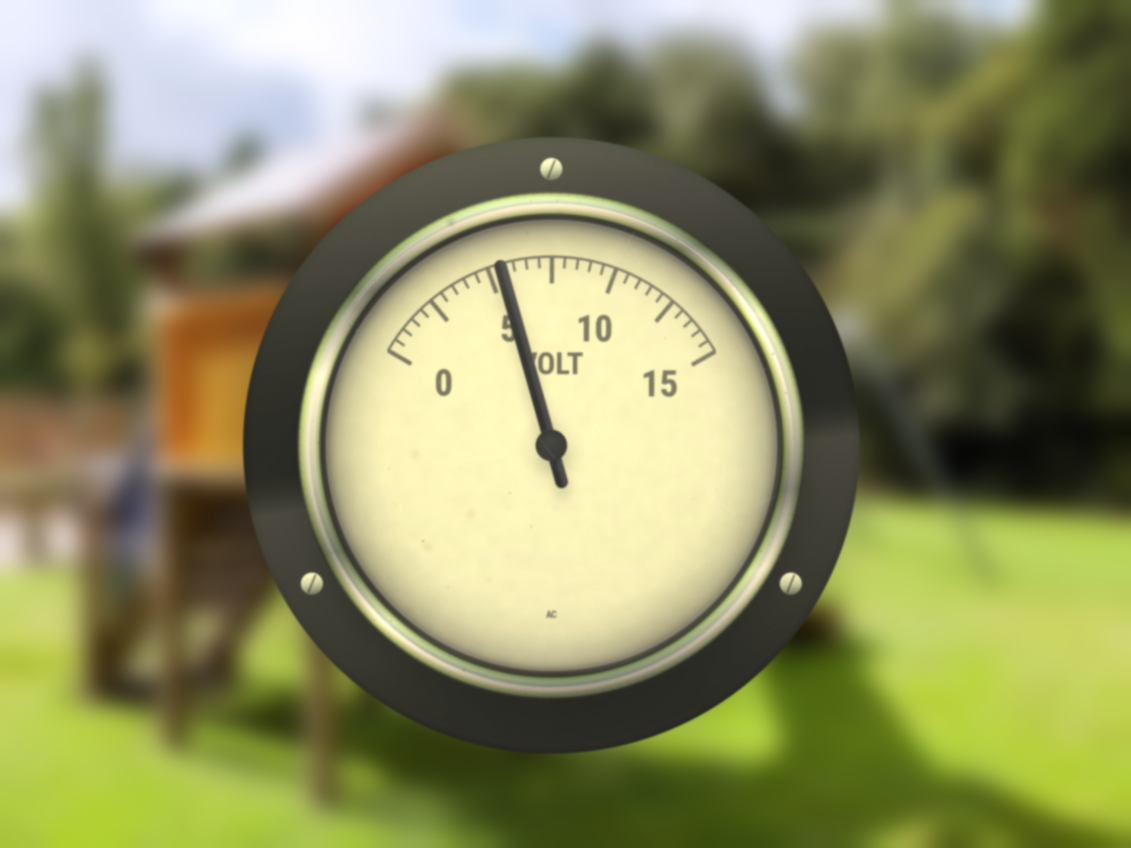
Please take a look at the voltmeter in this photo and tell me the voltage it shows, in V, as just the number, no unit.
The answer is 5.5
